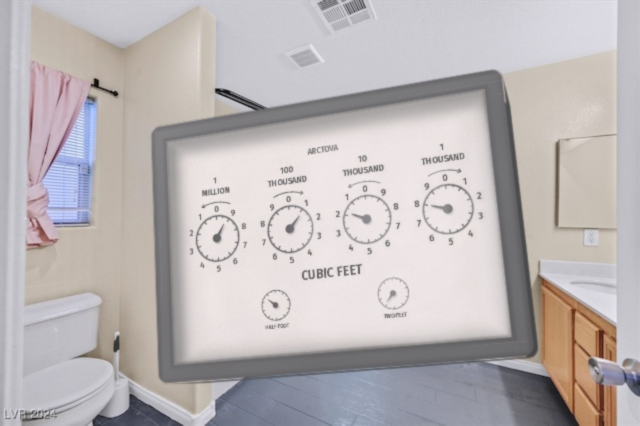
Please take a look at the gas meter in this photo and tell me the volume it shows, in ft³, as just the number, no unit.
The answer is 911800
